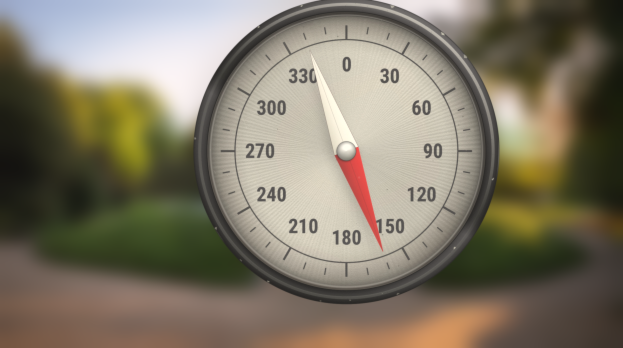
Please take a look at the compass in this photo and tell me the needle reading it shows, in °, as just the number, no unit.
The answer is 160
